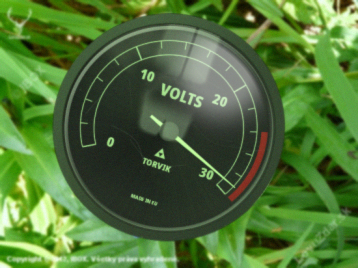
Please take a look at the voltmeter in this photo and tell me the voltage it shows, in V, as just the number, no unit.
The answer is 29
